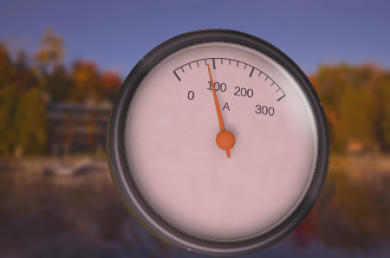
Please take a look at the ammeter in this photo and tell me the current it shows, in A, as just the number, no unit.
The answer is 80
